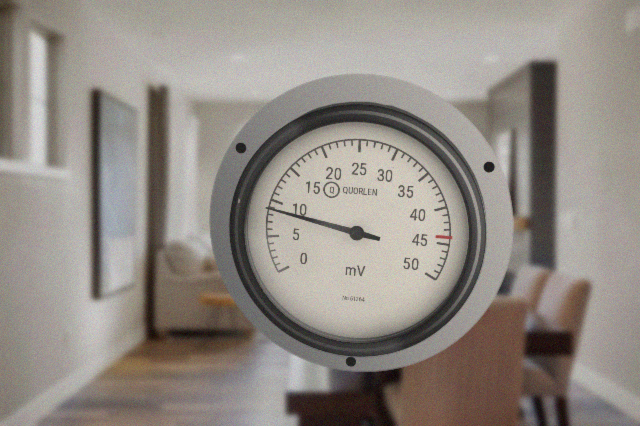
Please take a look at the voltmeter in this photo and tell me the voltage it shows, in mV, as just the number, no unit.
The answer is 9
